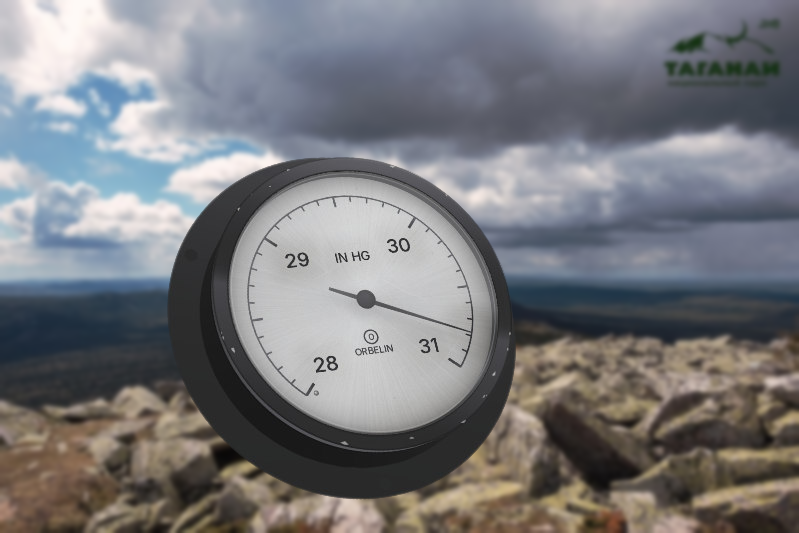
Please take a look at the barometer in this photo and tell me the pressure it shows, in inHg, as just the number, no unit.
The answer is 30.8
